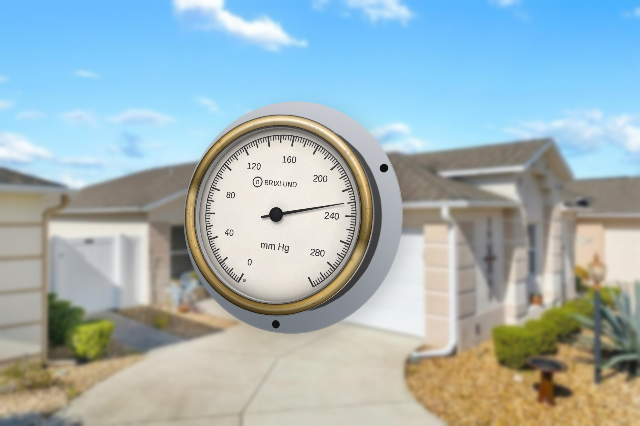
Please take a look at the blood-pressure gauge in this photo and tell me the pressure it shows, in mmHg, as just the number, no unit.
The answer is 230
